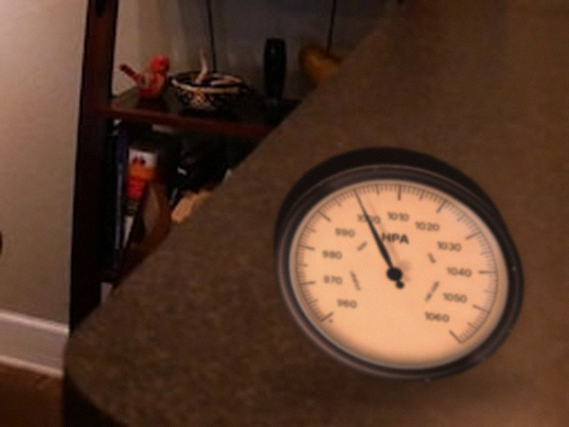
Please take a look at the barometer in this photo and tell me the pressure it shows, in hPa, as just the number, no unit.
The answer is 1000
